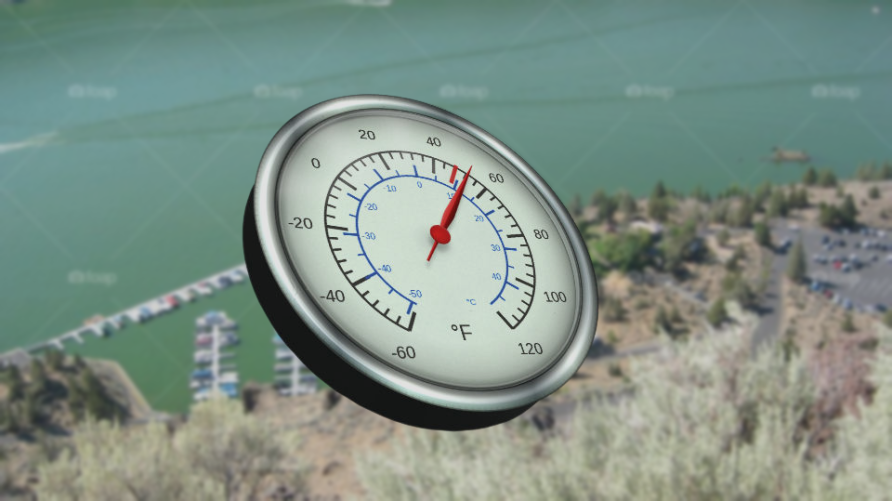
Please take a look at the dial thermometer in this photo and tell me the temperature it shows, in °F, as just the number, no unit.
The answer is 52
